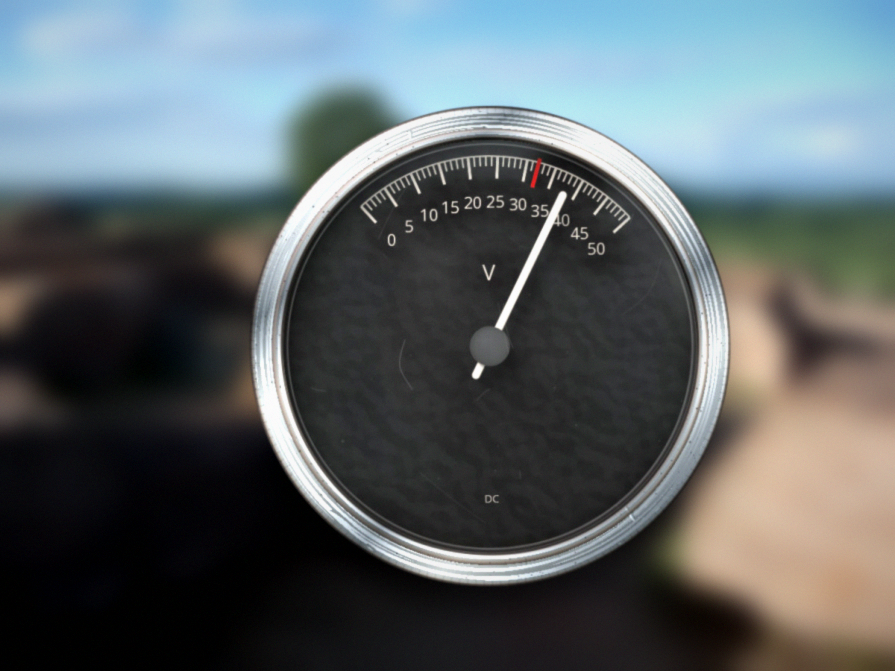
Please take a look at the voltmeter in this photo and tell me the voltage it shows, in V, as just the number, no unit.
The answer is 38
